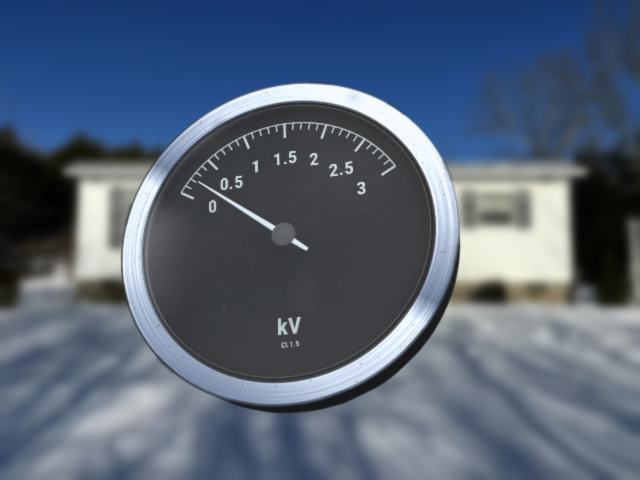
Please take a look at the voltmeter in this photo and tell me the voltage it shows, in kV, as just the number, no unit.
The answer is 0.2
